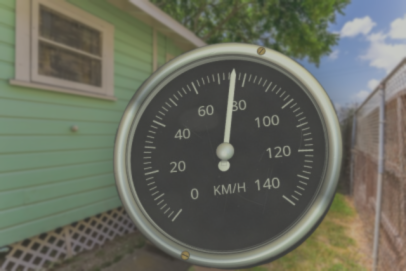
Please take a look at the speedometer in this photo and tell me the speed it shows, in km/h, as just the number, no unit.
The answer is 76
